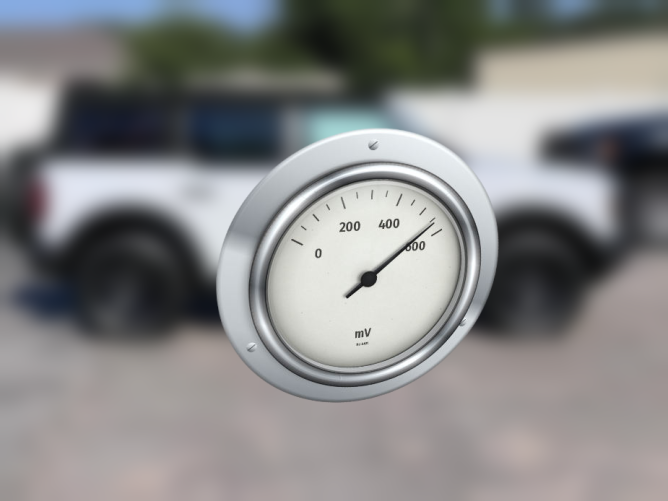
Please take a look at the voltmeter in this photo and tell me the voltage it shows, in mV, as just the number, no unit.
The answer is 550
